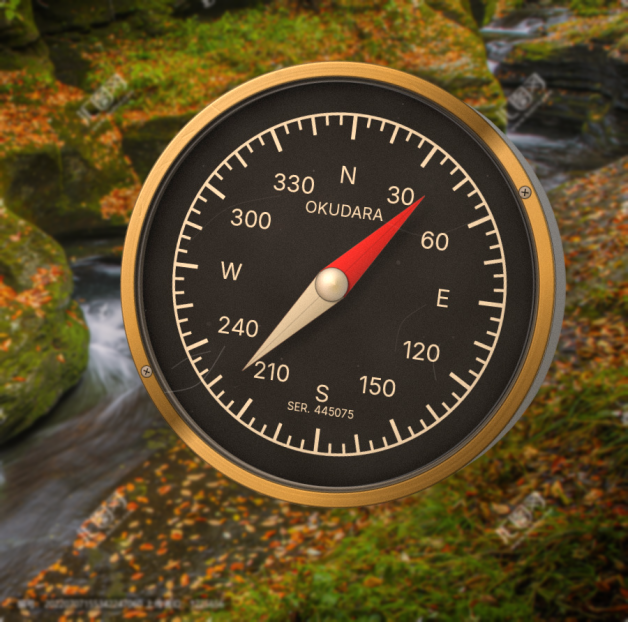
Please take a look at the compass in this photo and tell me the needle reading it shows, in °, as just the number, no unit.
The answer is 40
